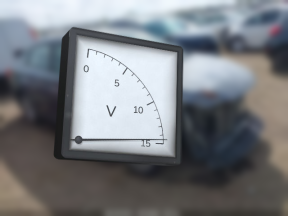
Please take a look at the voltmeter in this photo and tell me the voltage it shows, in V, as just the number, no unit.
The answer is 14.5
